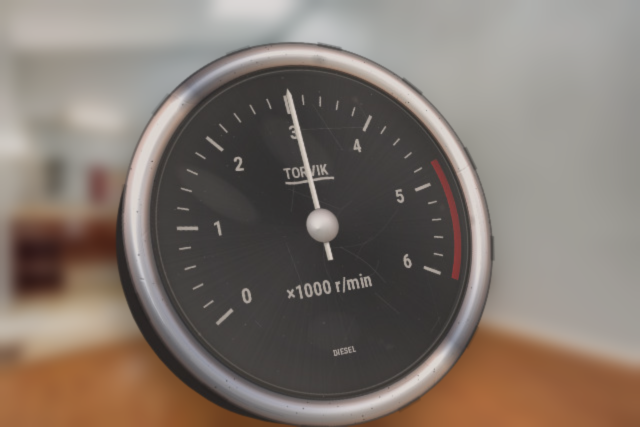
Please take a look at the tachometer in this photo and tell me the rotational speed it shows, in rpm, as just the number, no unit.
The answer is 3000
